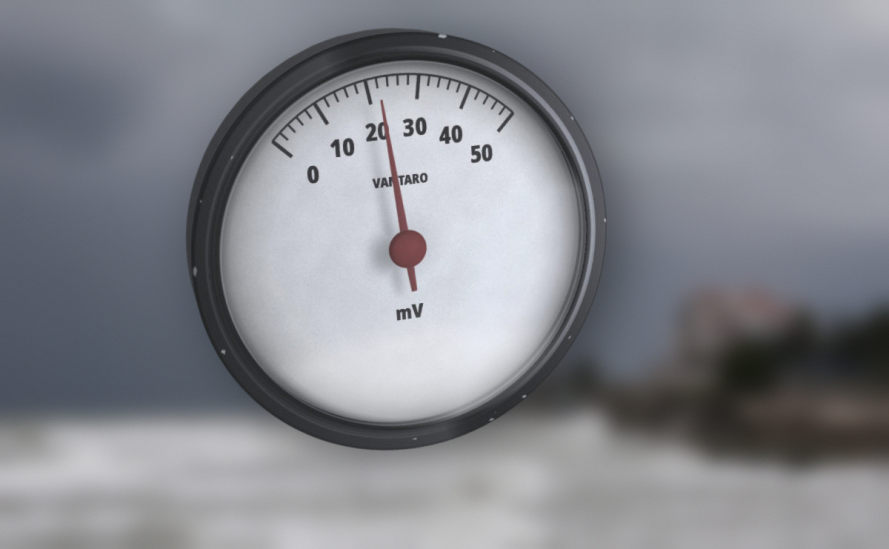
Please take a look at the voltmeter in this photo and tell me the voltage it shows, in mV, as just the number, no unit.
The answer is 22
